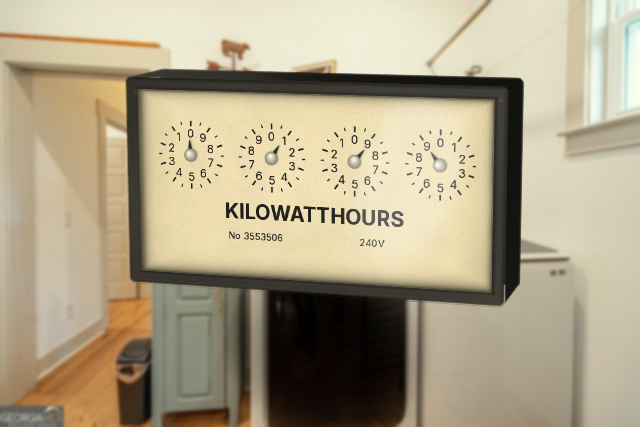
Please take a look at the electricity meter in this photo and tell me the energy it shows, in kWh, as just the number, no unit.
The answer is 89
